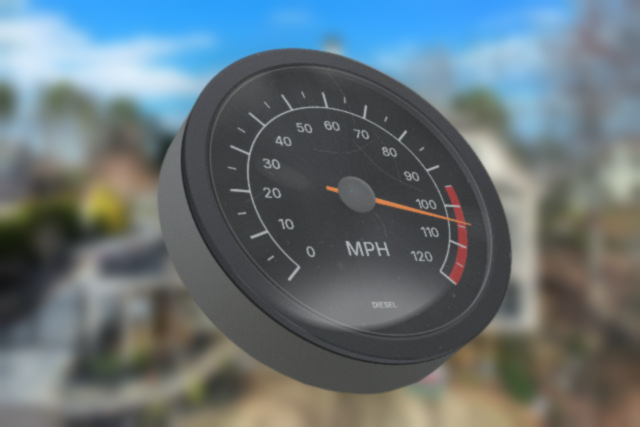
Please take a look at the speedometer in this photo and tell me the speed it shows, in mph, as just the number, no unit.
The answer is 105
